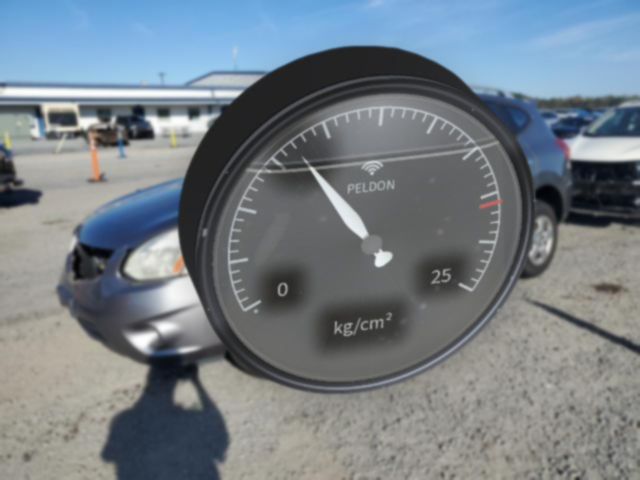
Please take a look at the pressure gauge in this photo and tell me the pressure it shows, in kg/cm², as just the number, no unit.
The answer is 8.5
